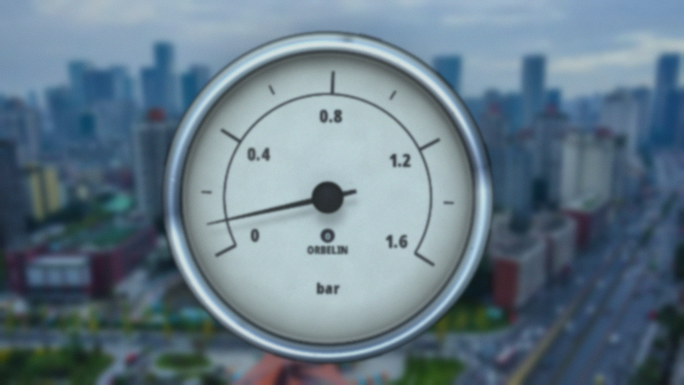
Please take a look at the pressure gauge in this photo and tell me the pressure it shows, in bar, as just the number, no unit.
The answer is 0.1
